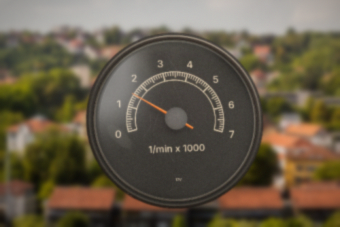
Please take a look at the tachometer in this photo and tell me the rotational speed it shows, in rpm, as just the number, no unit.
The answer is 1500
